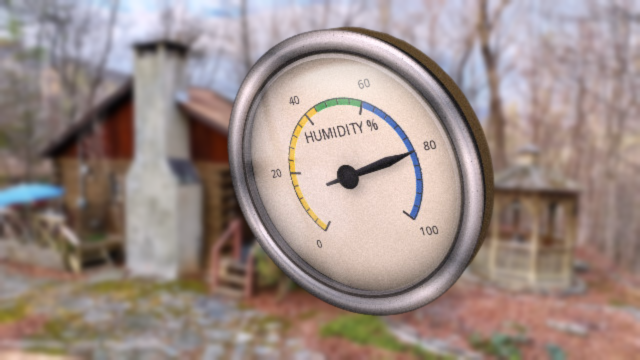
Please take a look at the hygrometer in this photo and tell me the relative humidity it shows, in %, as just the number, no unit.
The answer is 80
